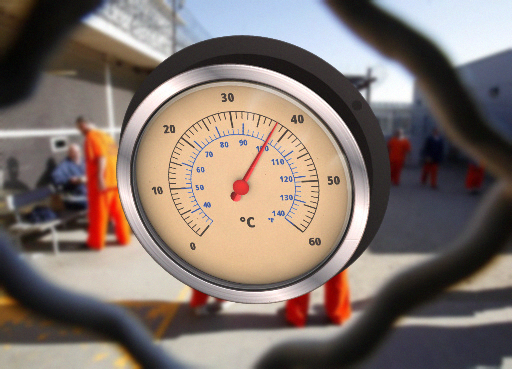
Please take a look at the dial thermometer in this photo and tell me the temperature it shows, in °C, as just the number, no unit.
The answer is 38
